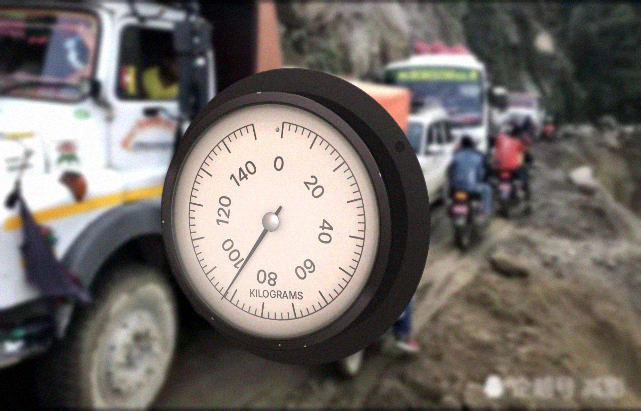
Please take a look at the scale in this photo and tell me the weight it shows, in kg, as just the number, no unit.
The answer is 92
